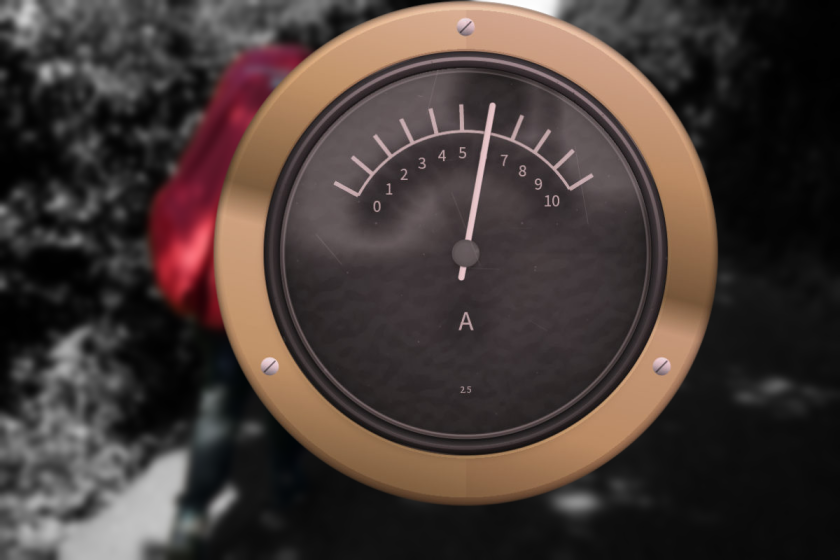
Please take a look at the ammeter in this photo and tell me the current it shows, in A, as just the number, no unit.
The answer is 6
